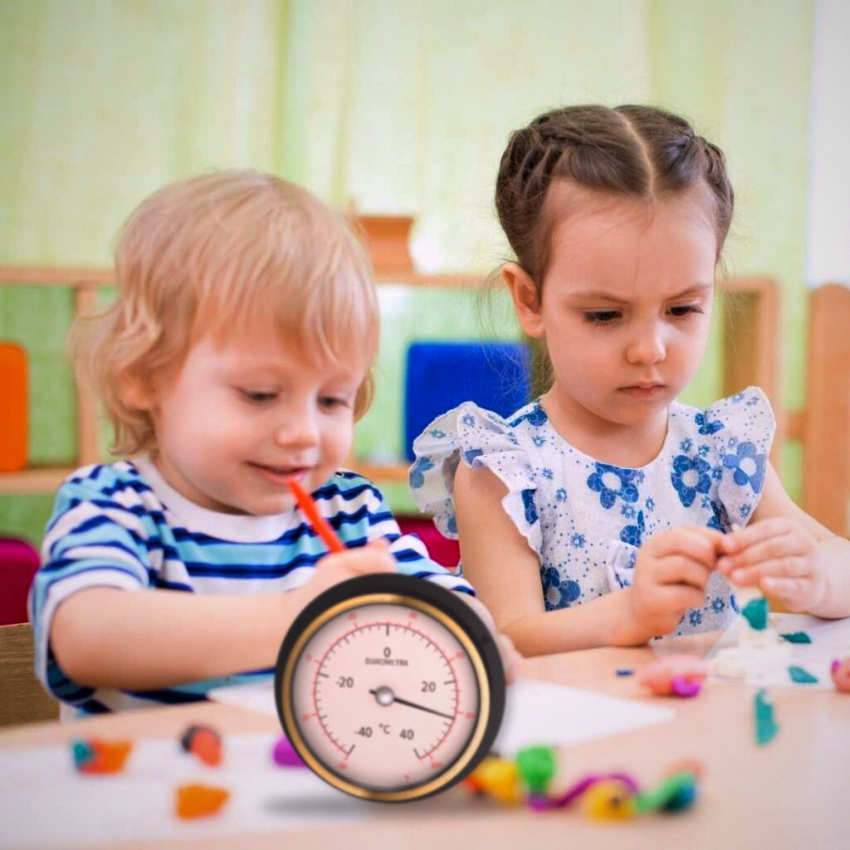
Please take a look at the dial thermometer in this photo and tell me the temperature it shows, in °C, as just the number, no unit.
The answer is 28
